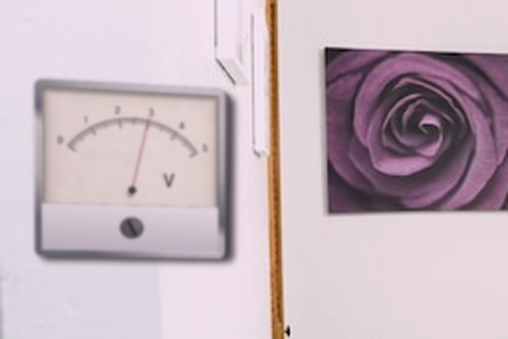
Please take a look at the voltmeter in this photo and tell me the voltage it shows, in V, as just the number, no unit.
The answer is 3
